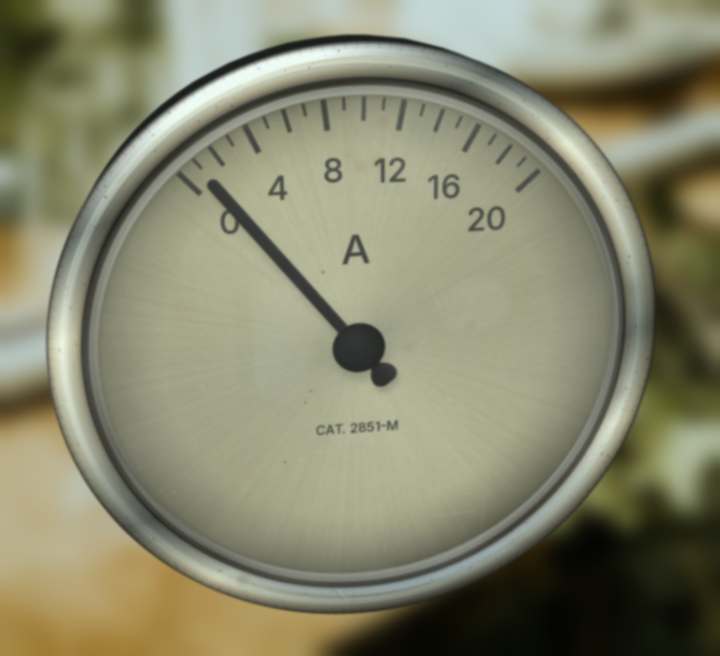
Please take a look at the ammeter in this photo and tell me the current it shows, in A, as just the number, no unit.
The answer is 1
